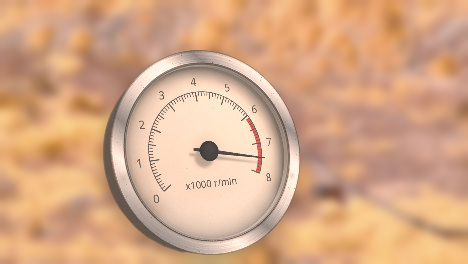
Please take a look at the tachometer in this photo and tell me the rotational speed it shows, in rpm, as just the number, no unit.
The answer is 7500
